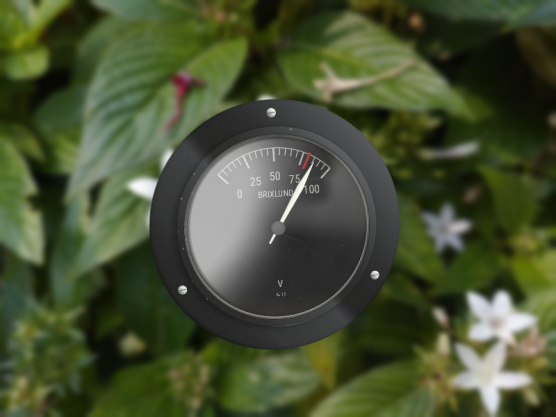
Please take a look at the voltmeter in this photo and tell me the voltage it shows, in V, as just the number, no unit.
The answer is 85
